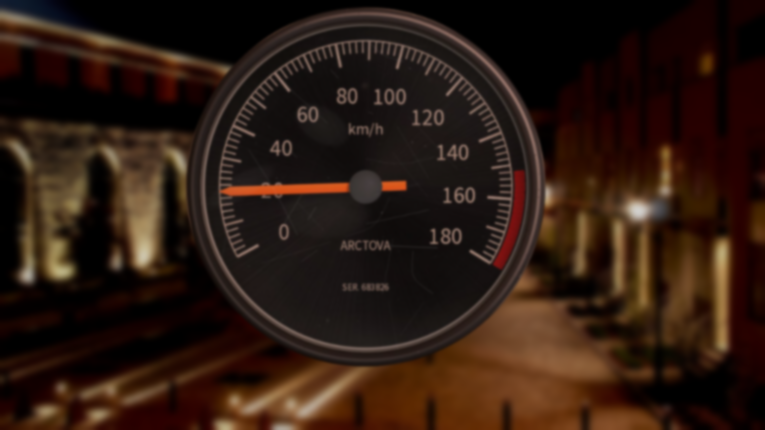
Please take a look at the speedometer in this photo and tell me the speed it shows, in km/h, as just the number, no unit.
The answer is 20
